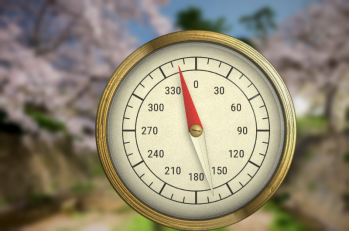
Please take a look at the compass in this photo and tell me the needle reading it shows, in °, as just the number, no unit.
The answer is 345
